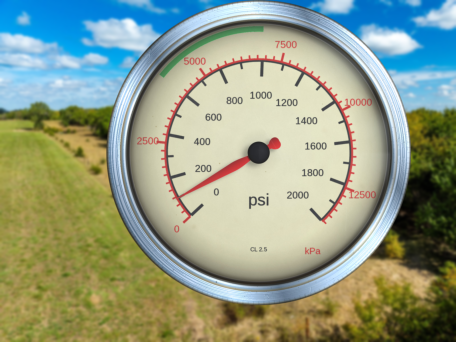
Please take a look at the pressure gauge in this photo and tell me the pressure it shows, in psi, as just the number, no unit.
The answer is 100
